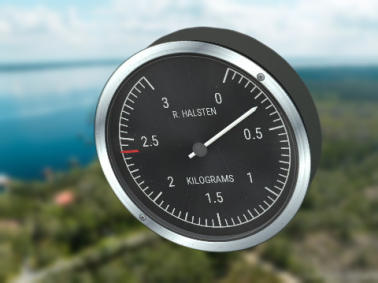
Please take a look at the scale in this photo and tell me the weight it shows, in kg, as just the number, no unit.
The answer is 0.3
